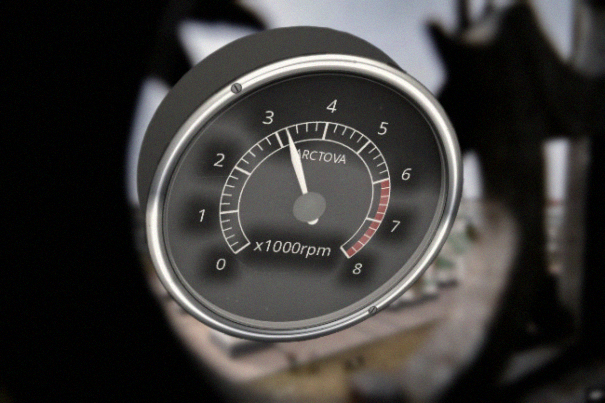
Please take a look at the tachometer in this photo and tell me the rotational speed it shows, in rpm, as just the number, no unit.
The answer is 3200
